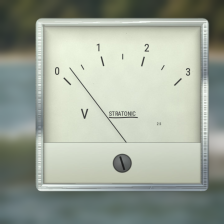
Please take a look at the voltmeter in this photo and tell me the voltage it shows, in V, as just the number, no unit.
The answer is 0.25
